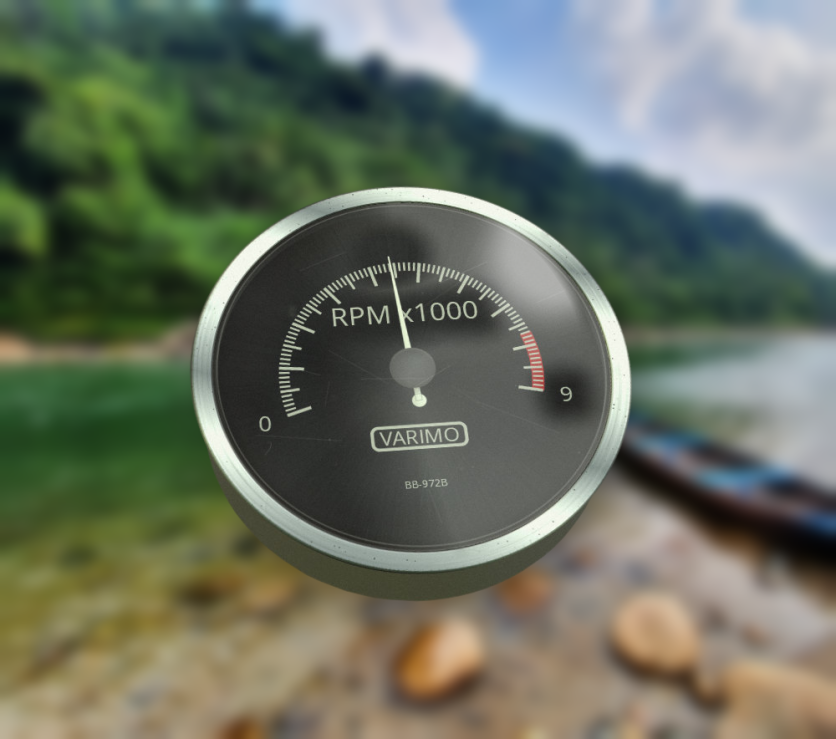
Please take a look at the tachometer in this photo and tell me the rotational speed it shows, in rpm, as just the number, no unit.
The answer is 4400
